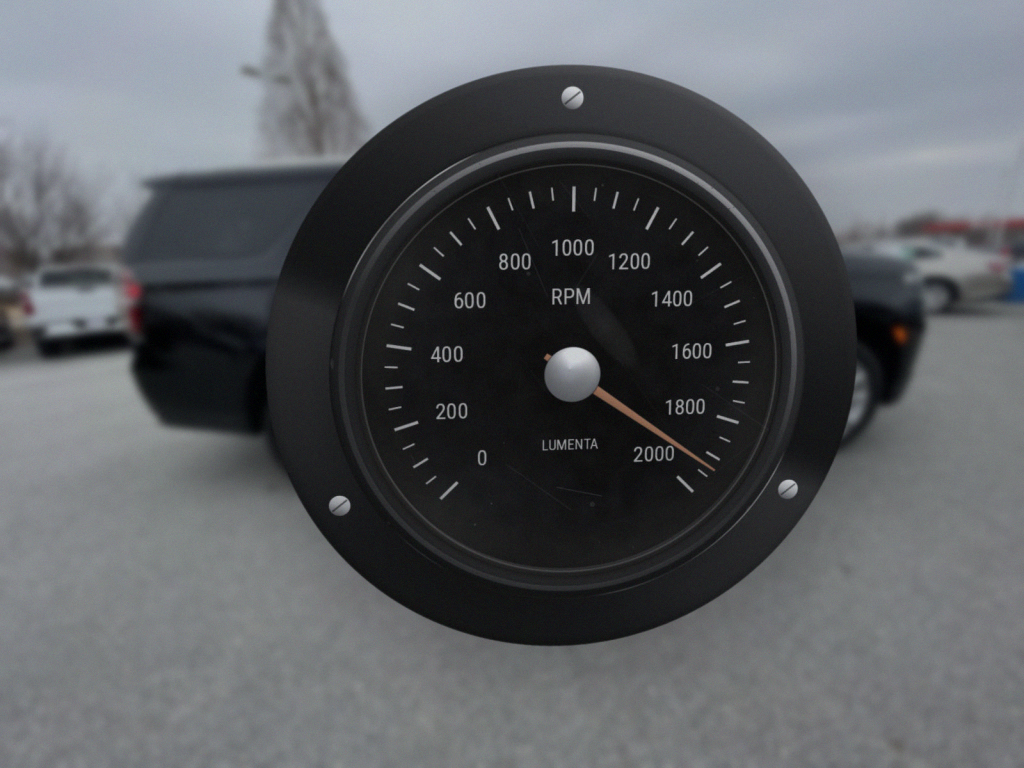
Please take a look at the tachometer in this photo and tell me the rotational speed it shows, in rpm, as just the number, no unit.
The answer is 1925
